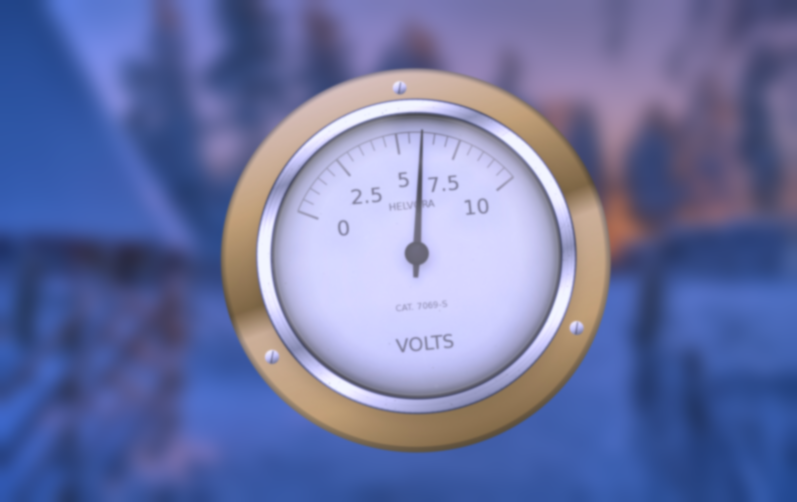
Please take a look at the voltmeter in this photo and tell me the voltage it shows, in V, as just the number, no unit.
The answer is 6
